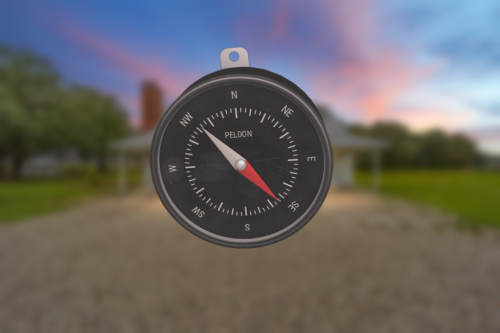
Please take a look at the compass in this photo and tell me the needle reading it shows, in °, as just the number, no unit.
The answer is 140
